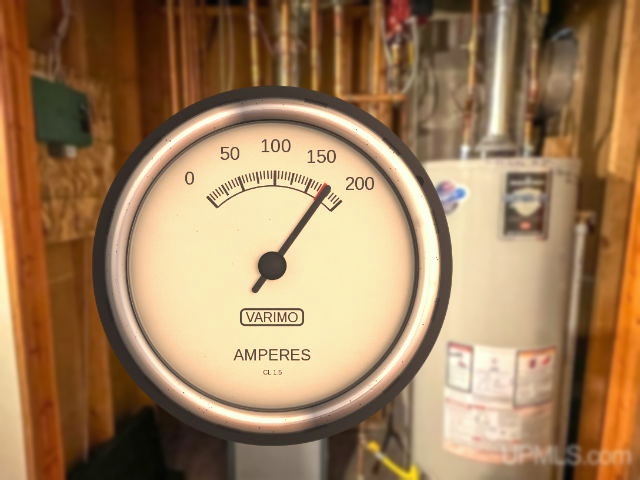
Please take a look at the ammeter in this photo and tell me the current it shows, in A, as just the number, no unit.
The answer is 175
